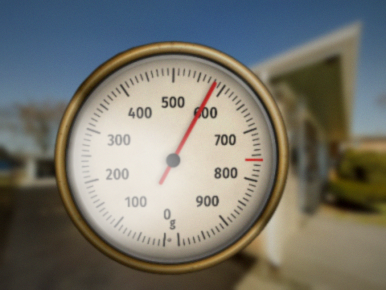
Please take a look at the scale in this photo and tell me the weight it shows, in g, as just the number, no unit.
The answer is 580
